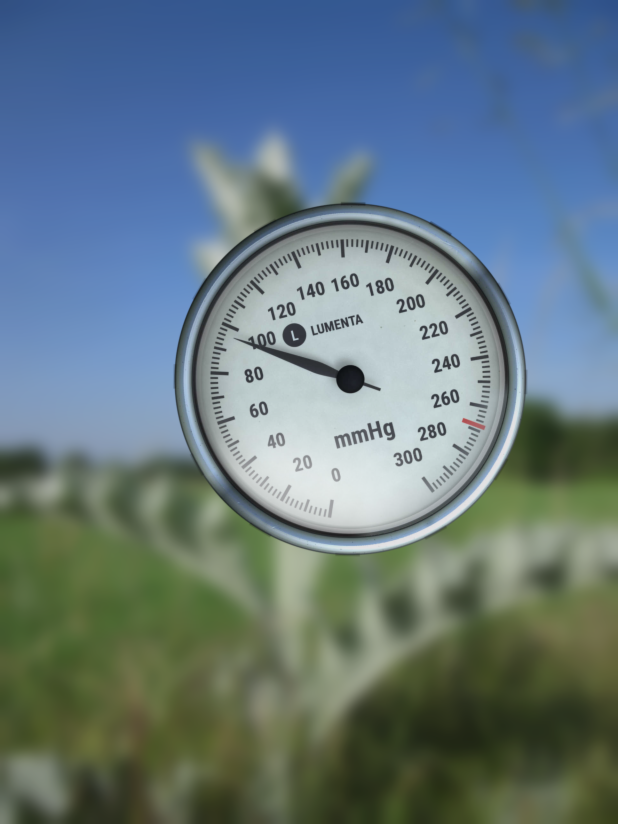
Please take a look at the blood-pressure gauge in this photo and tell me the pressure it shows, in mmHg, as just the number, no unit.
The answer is 96
